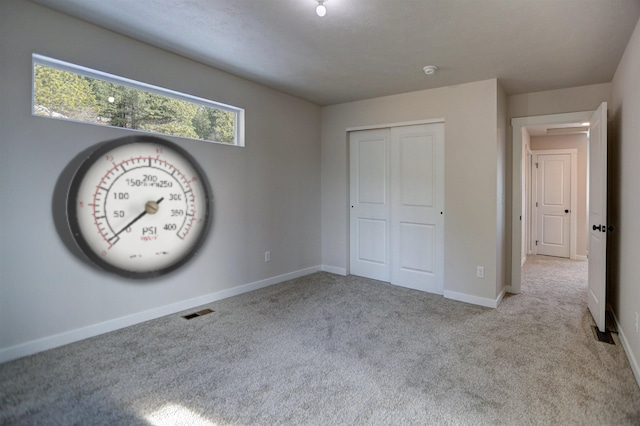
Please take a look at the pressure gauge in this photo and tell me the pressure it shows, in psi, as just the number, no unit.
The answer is 10
